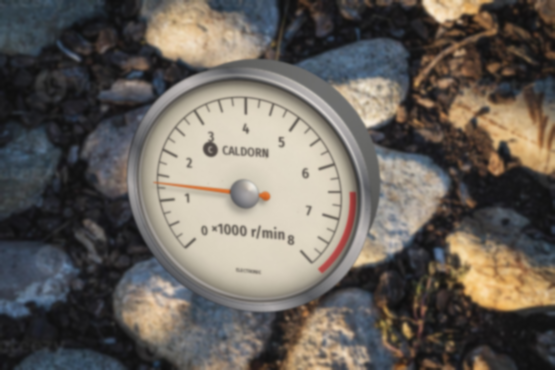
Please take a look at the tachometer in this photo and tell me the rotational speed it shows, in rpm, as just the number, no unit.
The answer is 1375
